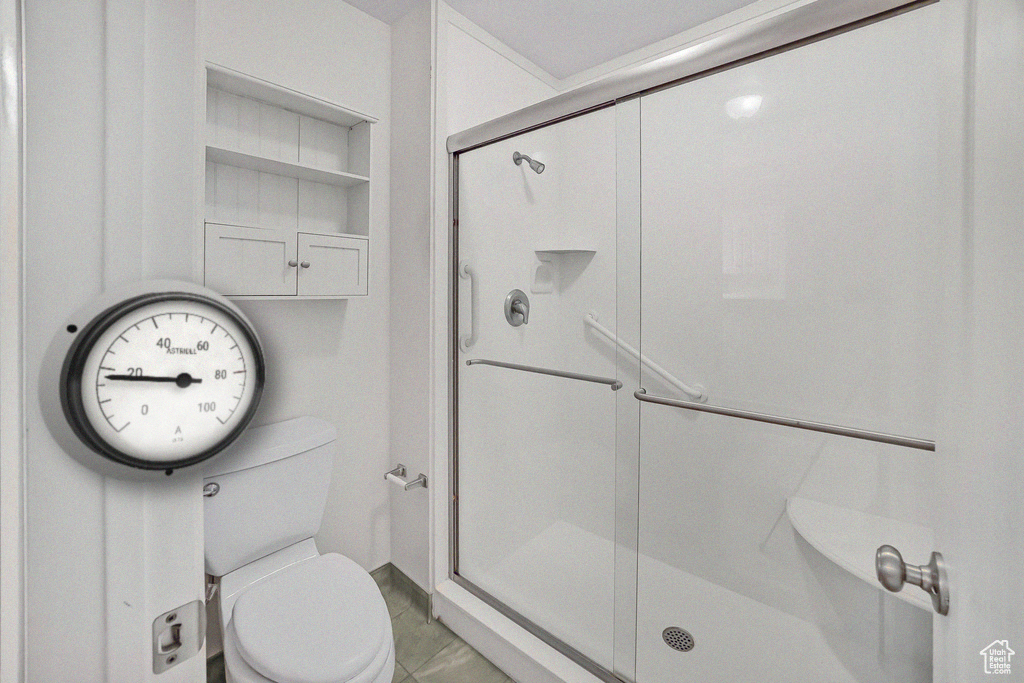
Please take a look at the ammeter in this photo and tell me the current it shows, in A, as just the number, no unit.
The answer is 17.5
